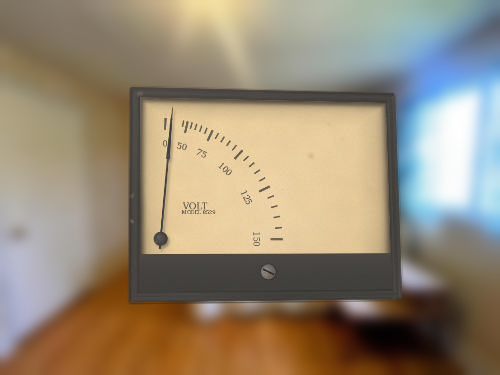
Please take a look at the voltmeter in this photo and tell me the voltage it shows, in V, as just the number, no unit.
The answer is 25
